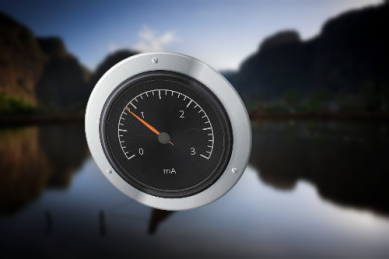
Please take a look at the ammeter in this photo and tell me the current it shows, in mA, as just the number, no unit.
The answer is 0.9
